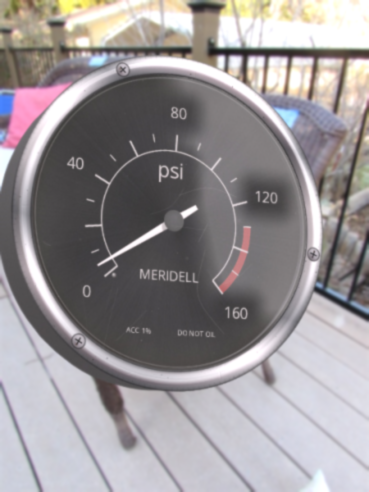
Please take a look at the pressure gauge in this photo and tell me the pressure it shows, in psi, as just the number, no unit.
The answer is 5
